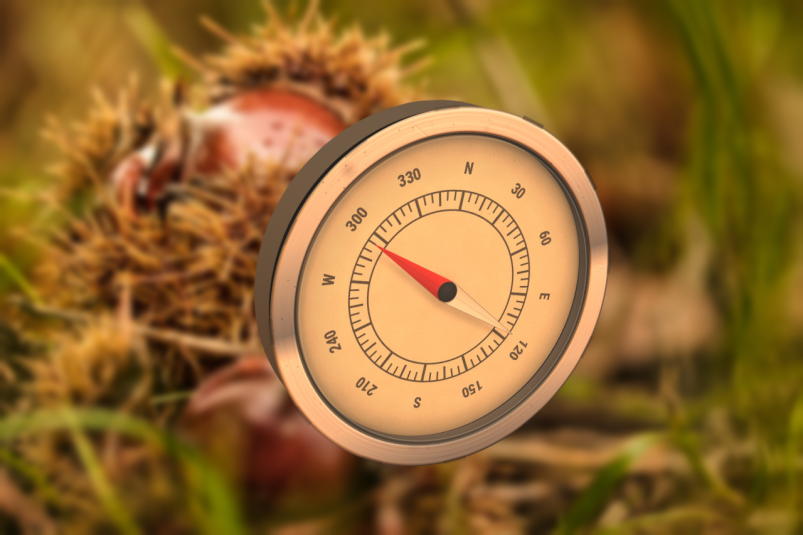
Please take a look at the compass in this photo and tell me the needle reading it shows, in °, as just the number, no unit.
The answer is 295
